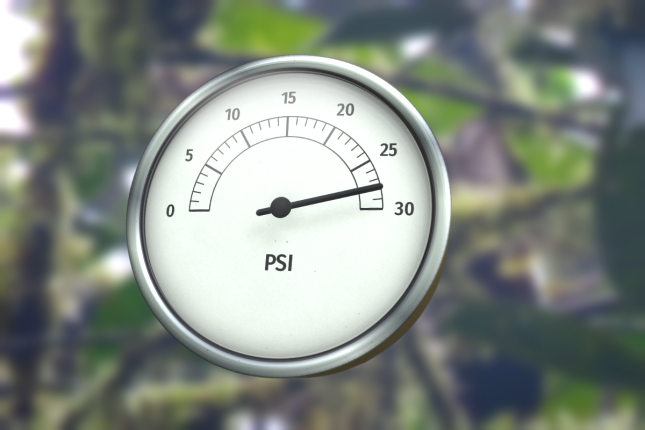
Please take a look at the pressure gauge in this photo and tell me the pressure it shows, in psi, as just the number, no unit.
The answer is 28
